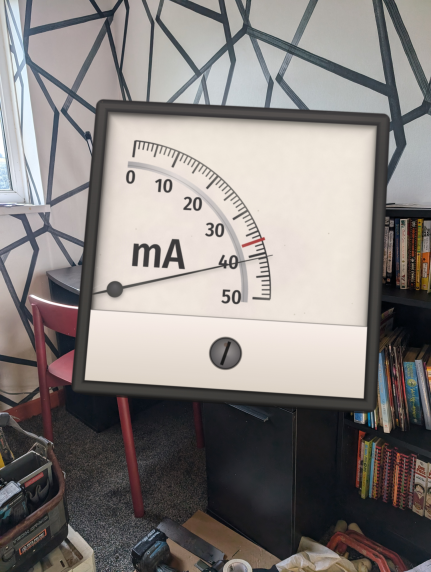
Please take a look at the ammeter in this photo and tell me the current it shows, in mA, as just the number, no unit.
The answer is 41
